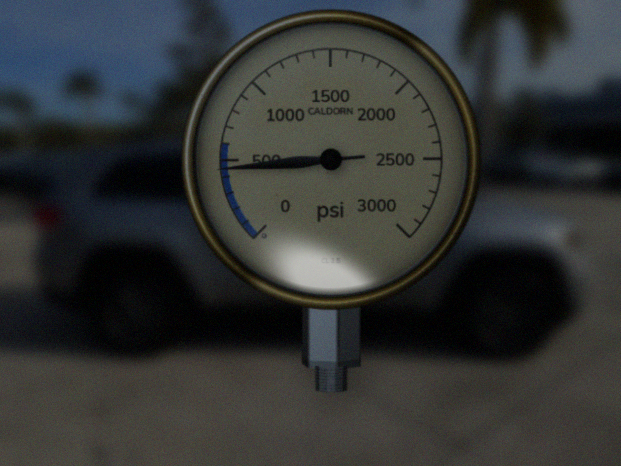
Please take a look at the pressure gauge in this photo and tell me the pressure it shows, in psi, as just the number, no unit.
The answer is 450
